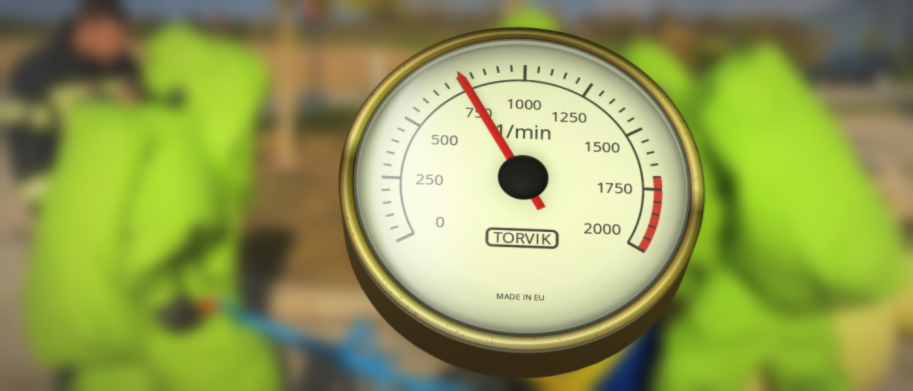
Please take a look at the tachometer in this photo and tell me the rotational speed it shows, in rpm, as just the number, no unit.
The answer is 750
